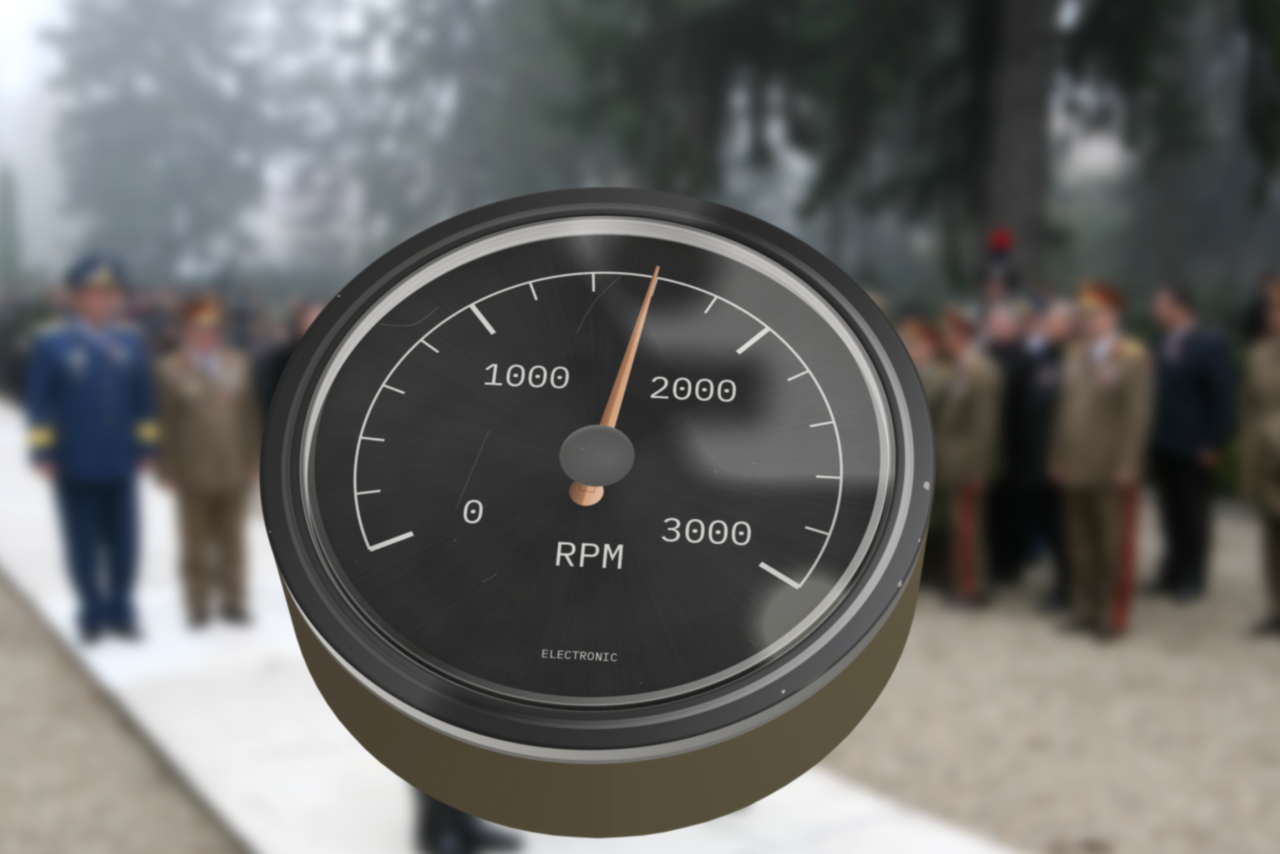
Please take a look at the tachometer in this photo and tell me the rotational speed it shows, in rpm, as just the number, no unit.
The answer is 1600
